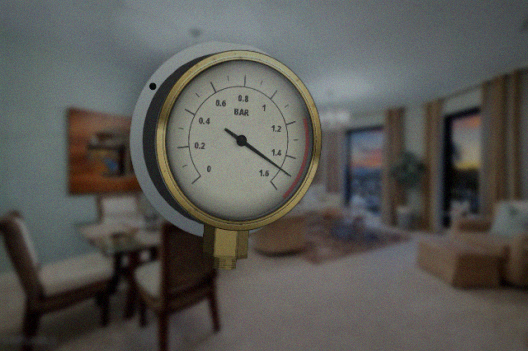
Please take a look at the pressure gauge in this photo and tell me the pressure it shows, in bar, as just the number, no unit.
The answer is 1.5
